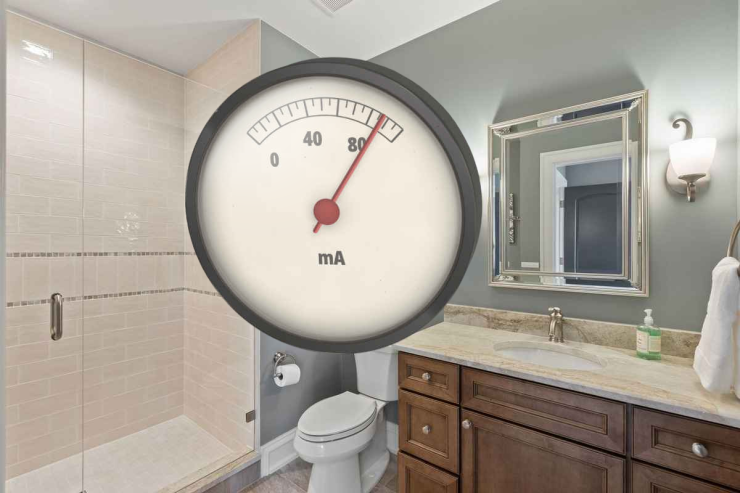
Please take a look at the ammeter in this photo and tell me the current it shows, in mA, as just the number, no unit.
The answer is 87.5
